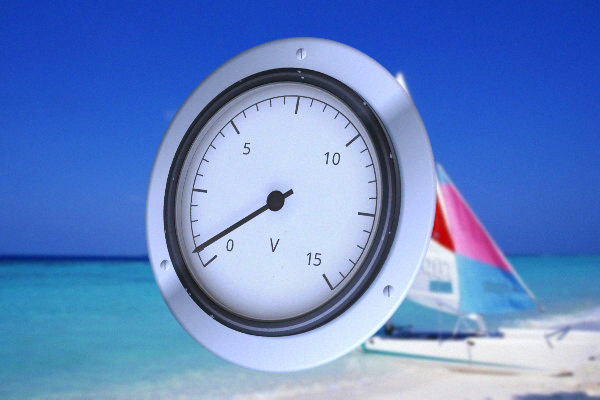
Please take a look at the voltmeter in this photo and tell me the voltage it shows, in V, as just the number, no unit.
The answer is 0.5
